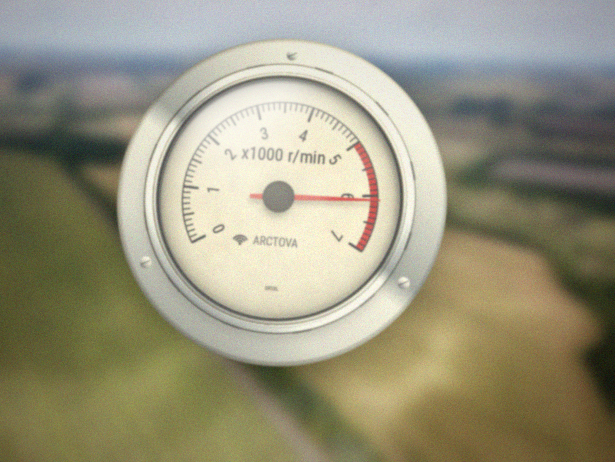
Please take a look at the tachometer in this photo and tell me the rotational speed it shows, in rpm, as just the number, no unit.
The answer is 6100
